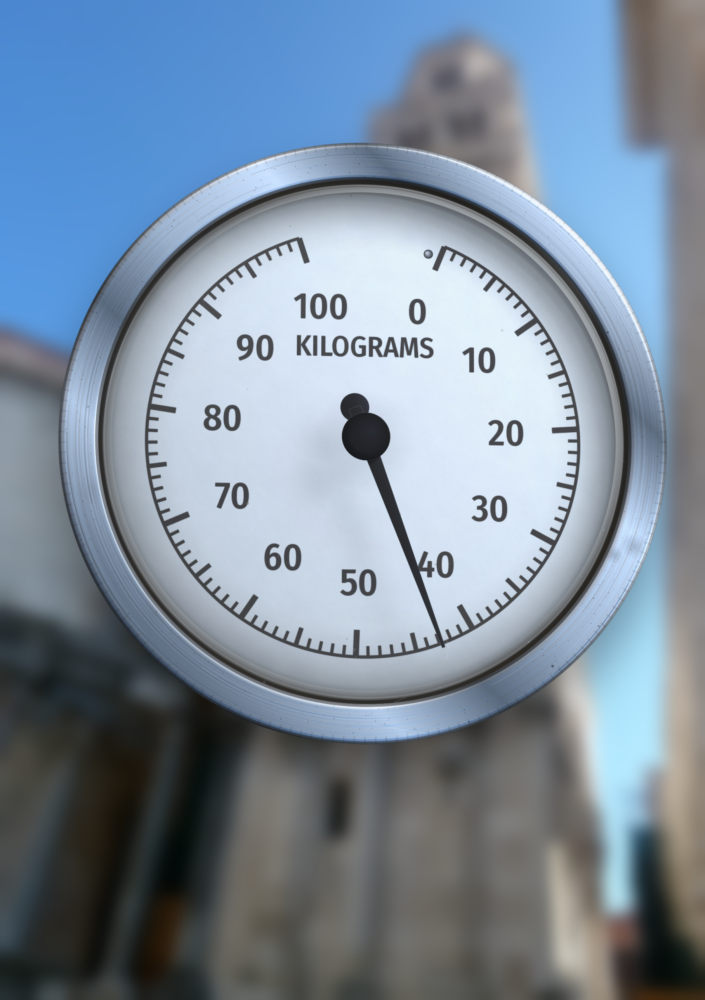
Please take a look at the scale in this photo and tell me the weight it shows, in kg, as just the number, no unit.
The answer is 43
